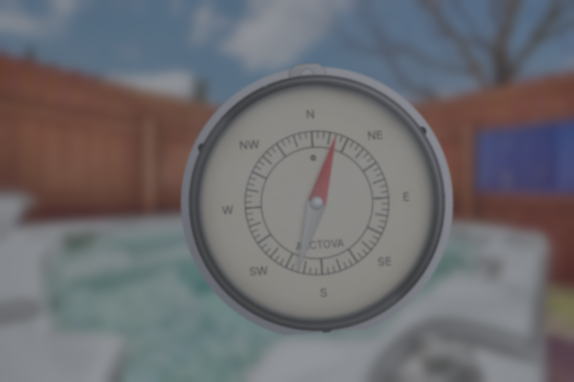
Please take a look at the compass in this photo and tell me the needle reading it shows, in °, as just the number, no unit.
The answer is 20
